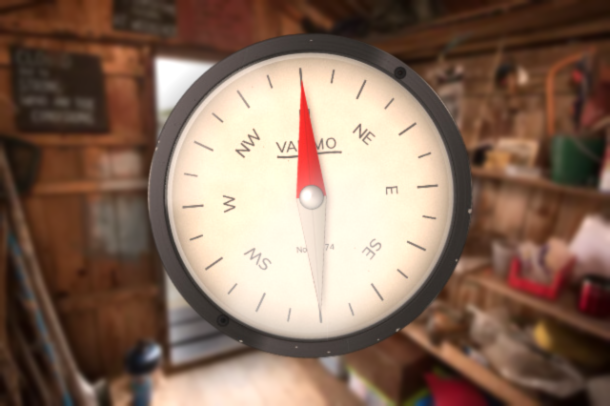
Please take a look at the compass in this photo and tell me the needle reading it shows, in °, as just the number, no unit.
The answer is 0
